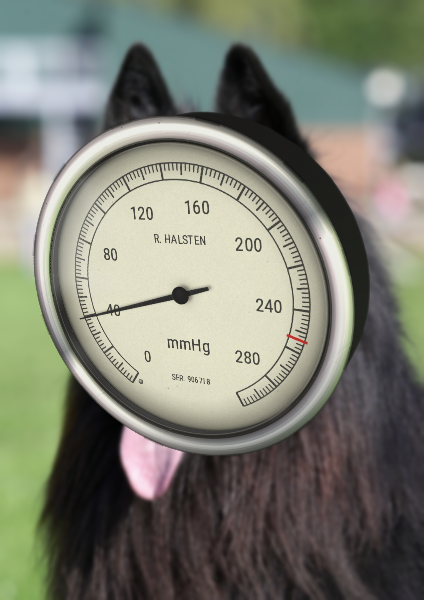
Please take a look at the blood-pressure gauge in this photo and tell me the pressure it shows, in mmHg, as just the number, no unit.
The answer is 40
